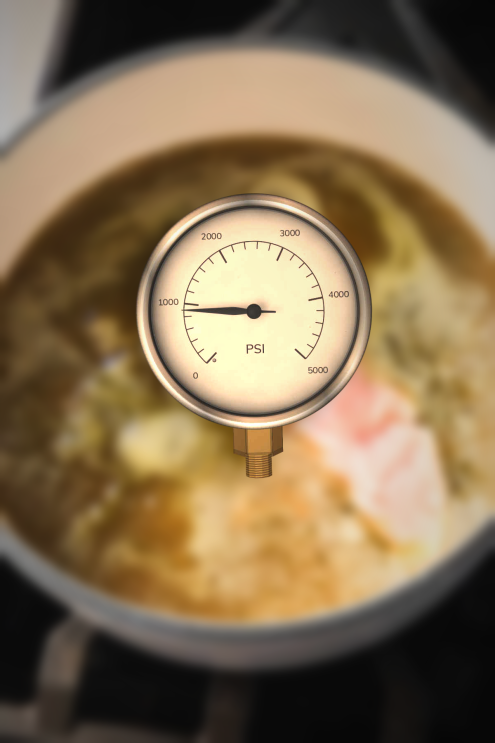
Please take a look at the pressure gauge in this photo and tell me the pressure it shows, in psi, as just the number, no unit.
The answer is 900
